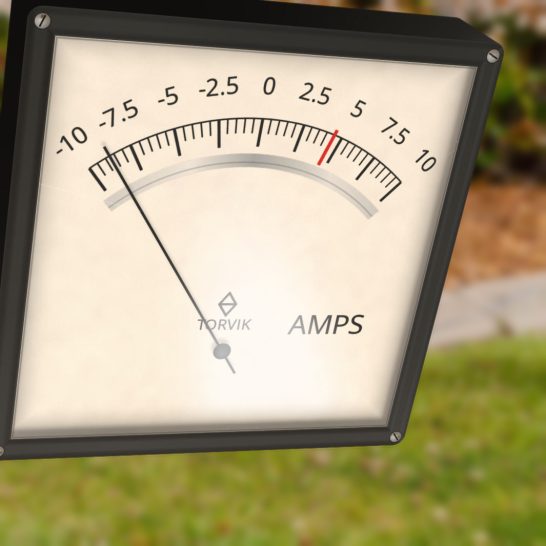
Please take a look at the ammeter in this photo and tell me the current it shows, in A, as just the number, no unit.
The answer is -8.75
